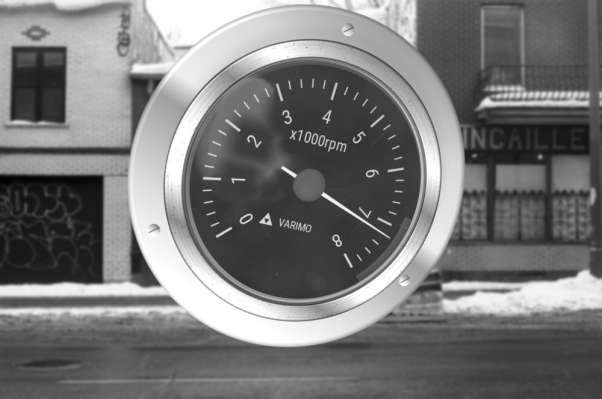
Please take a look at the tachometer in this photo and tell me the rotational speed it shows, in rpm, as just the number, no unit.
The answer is 7200
